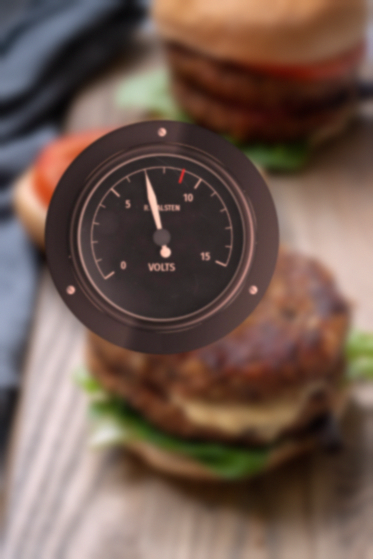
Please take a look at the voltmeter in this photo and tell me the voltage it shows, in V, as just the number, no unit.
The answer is 7
